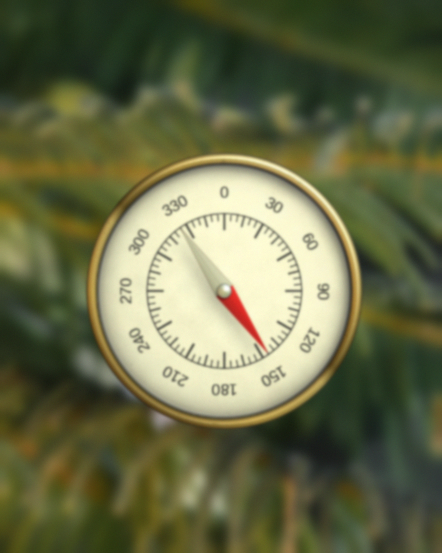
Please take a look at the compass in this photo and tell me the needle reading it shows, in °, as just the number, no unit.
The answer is 145
